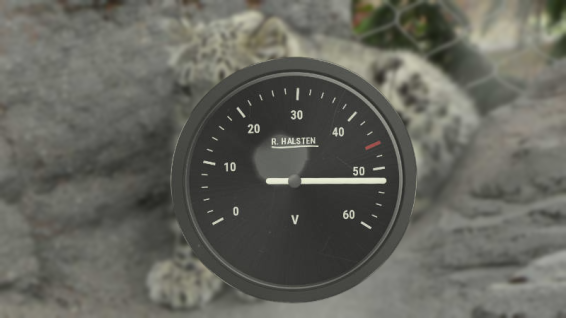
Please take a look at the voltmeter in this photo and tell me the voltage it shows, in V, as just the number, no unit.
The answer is 52
